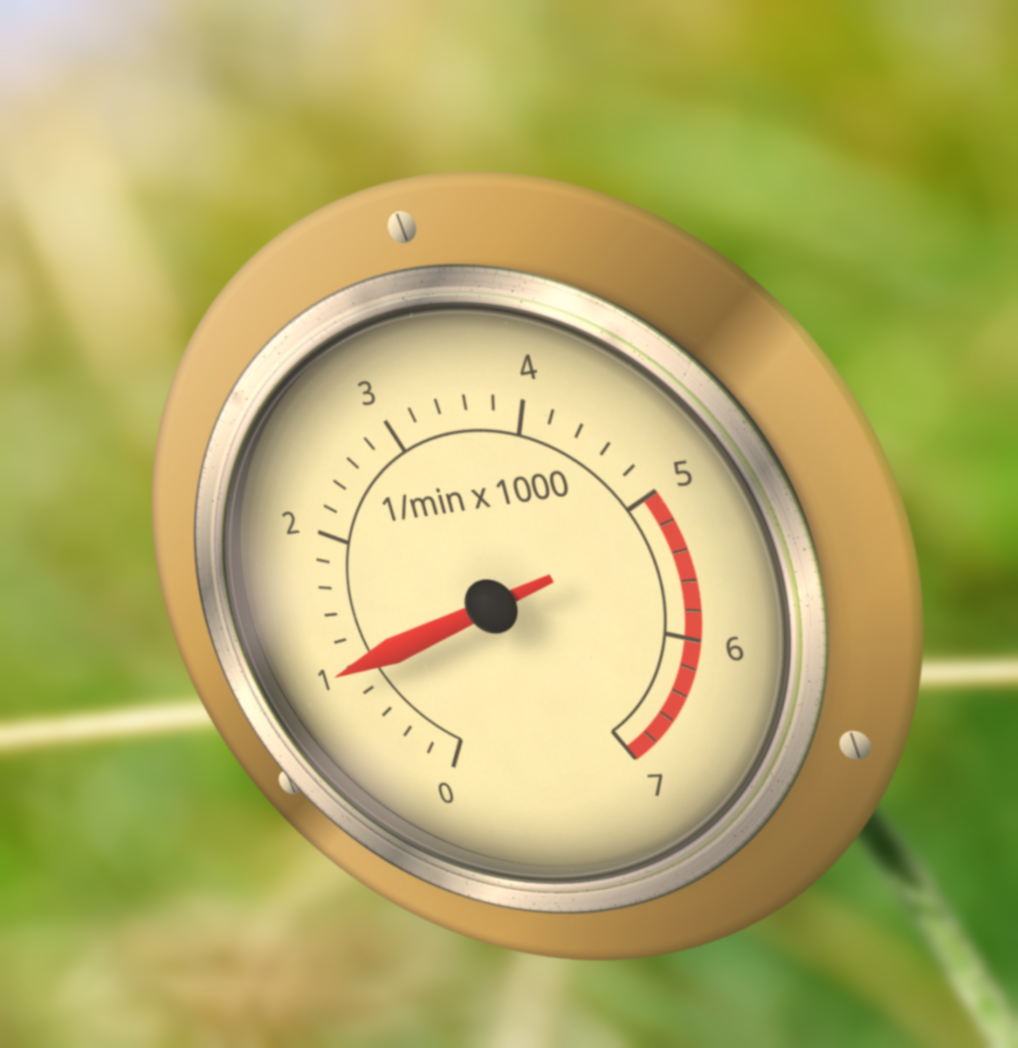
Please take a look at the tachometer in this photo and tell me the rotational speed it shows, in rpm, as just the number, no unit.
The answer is 1000
